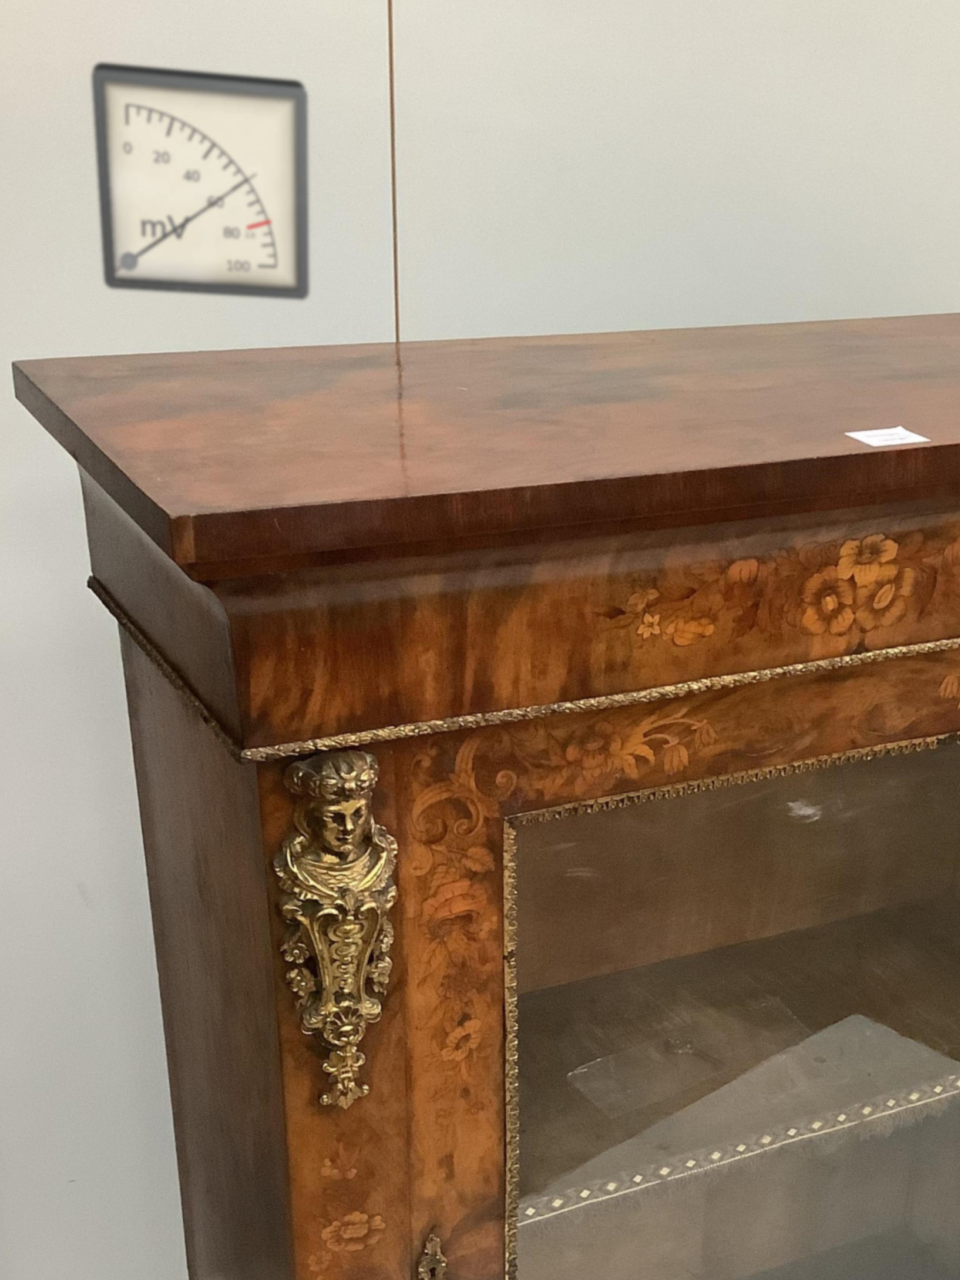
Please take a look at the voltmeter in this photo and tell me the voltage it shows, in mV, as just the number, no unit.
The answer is 60
